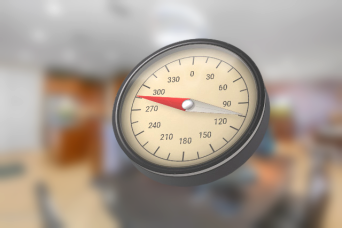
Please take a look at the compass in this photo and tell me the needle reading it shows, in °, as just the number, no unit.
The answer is 285
